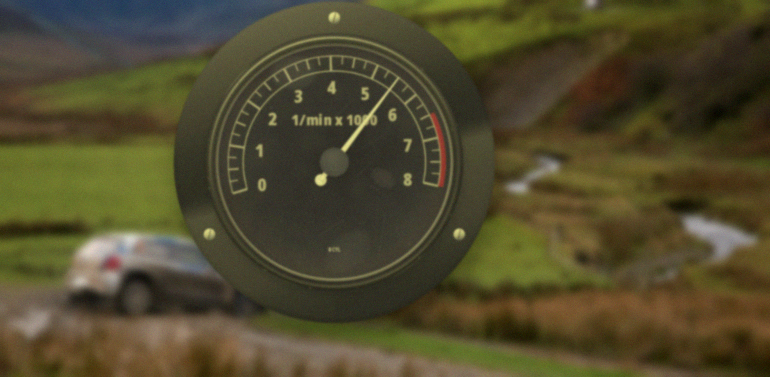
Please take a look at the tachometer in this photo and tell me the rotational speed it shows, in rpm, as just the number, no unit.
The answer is 5500
